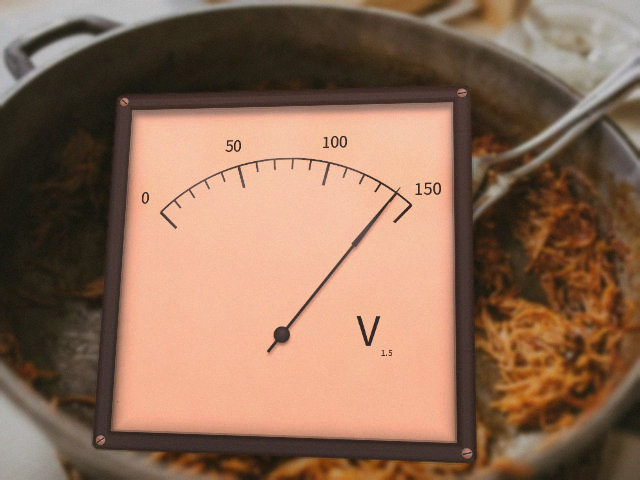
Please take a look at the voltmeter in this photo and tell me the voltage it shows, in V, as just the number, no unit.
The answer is 140
